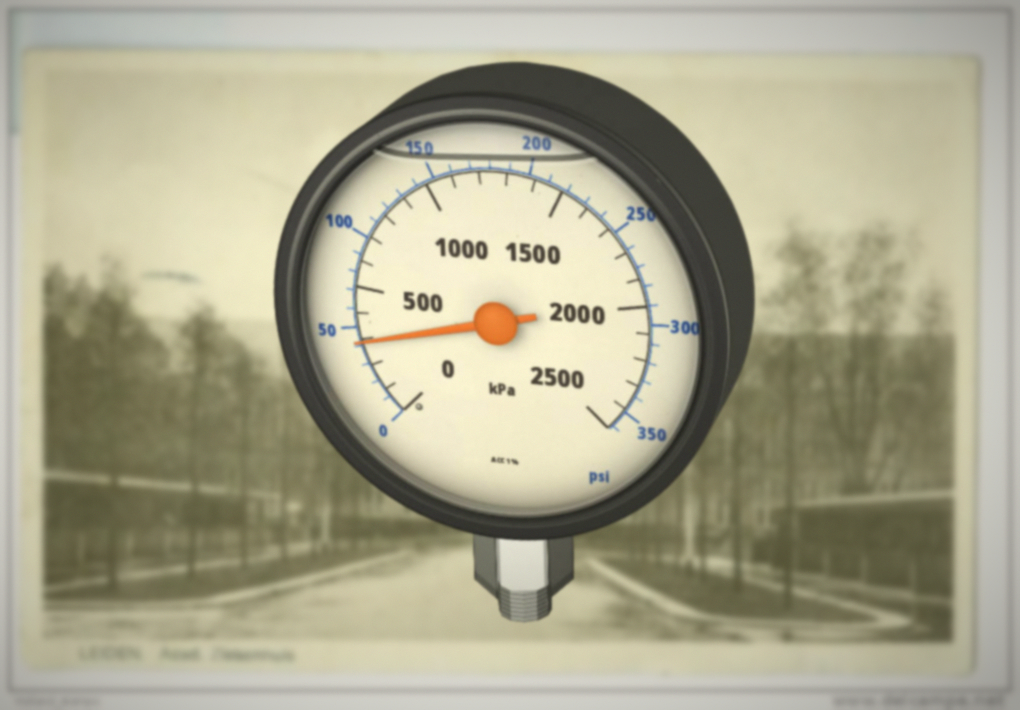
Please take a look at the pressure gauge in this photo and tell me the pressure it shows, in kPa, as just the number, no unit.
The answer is 300
